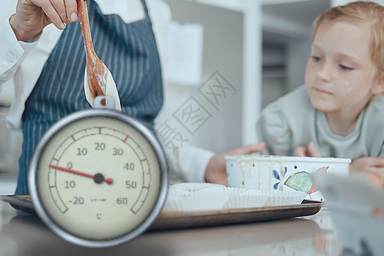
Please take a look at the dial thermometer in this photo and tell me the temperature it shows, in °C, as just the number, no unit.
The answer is -2.5
